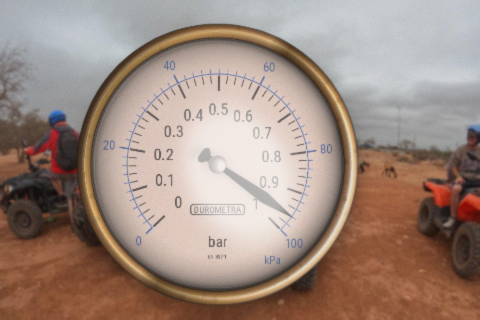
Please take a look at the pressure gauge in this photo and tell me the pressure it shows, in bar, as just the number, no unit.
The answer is 0.96
